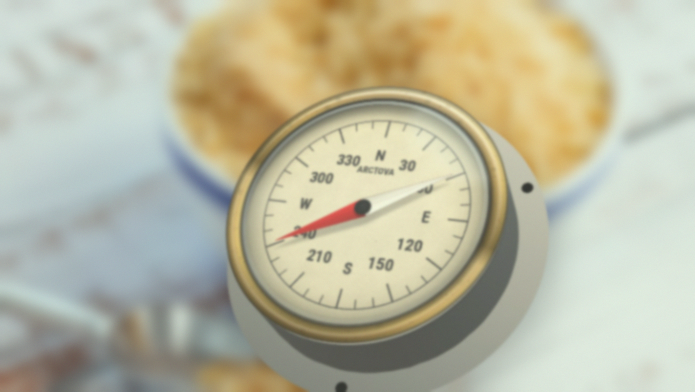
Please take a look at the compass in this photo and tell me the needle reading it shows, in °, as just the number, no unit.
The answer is 240
